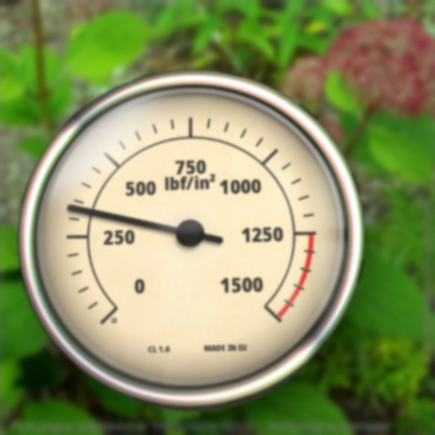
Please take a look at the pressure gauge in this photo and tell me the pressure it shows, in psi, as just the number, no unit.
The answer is 325
